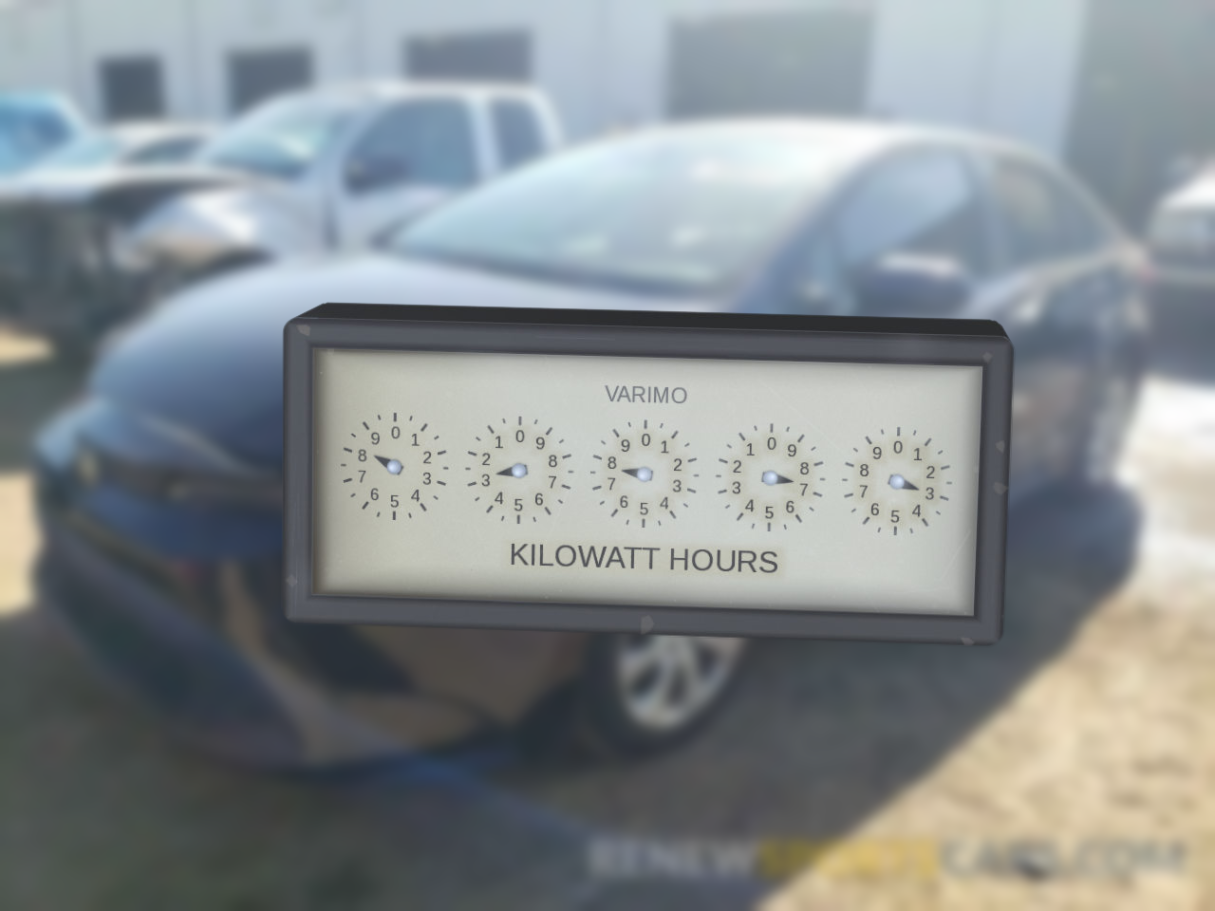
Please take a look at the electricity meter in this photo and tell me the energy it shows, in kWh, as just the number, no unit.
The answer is 82773
